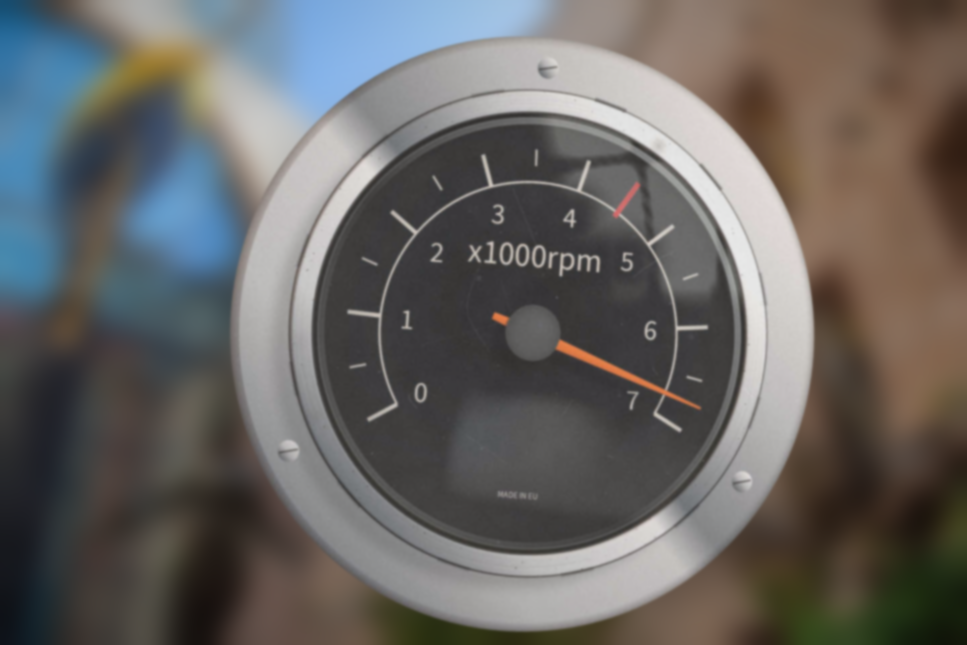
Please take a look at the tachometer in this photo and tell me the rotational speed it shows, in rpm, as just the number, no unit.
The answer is 6750
